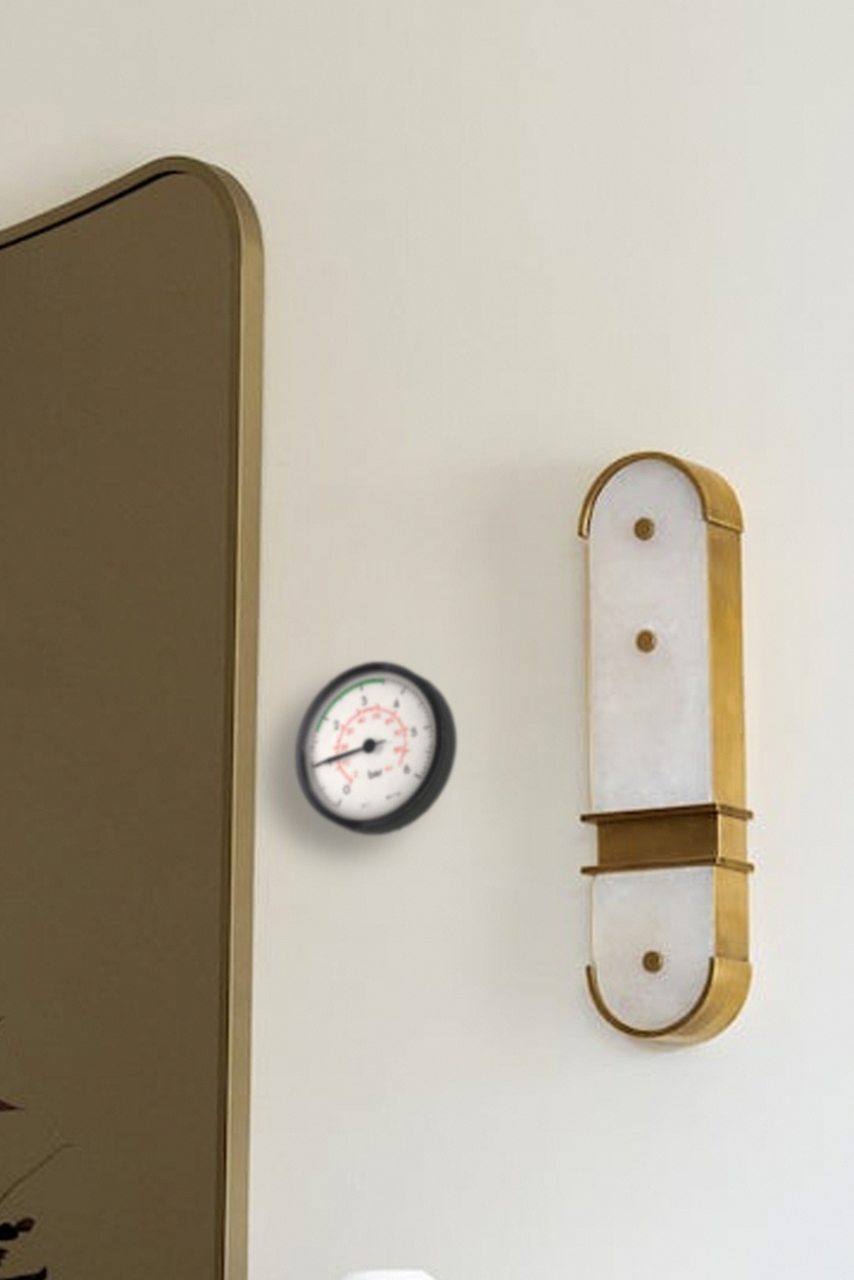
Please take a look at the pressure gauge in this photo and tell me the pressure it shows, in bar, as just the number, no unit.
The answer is 1
